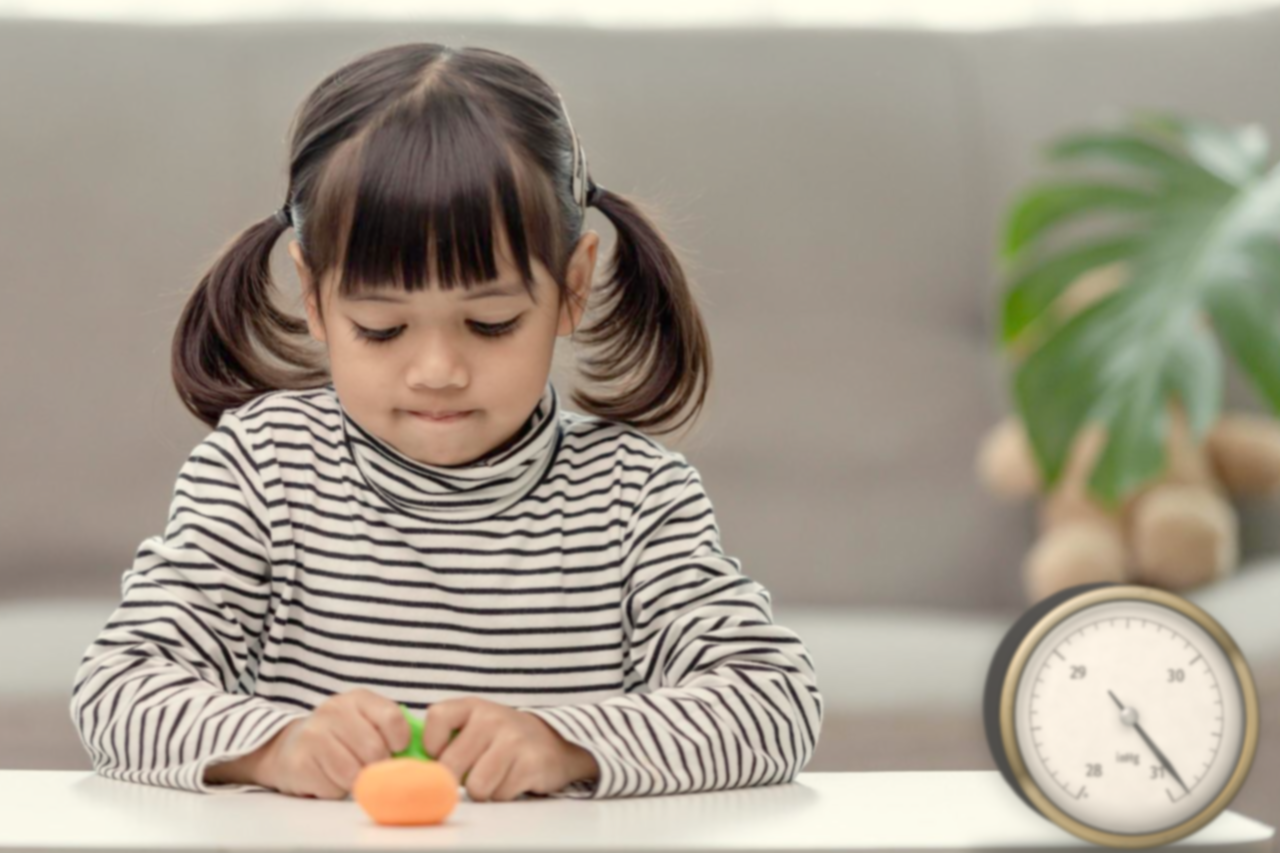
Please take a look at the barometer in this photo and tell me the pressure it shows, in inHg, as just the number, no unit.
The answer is 30.9
